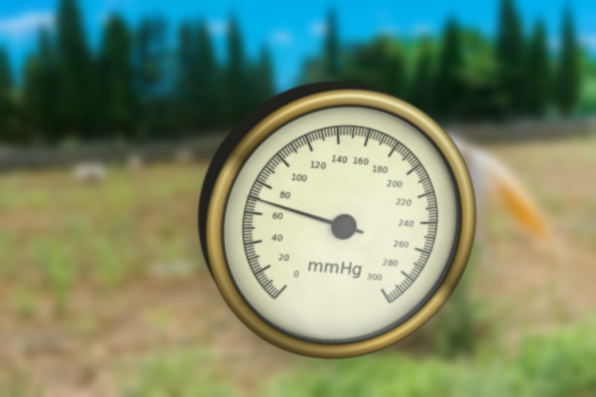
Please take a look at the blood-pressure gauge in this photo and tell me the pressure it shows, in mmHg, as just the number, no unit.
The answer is 70
